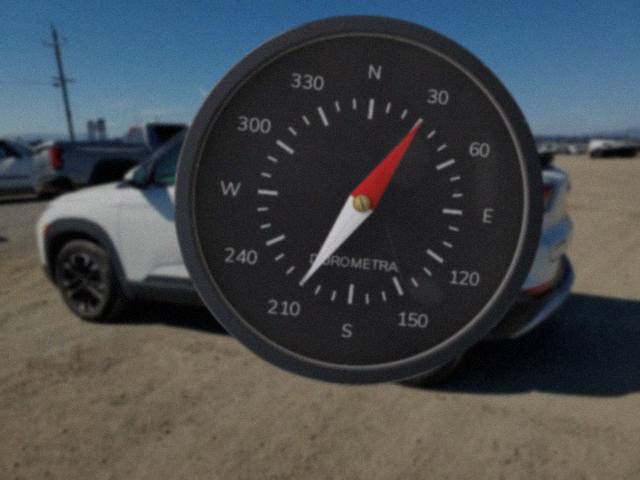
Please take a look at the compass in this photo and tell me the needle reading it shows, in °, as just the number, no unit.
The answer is 30
